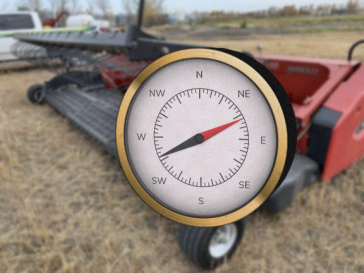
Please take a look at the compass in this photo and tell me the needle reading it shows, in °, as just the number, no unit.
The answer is 65
